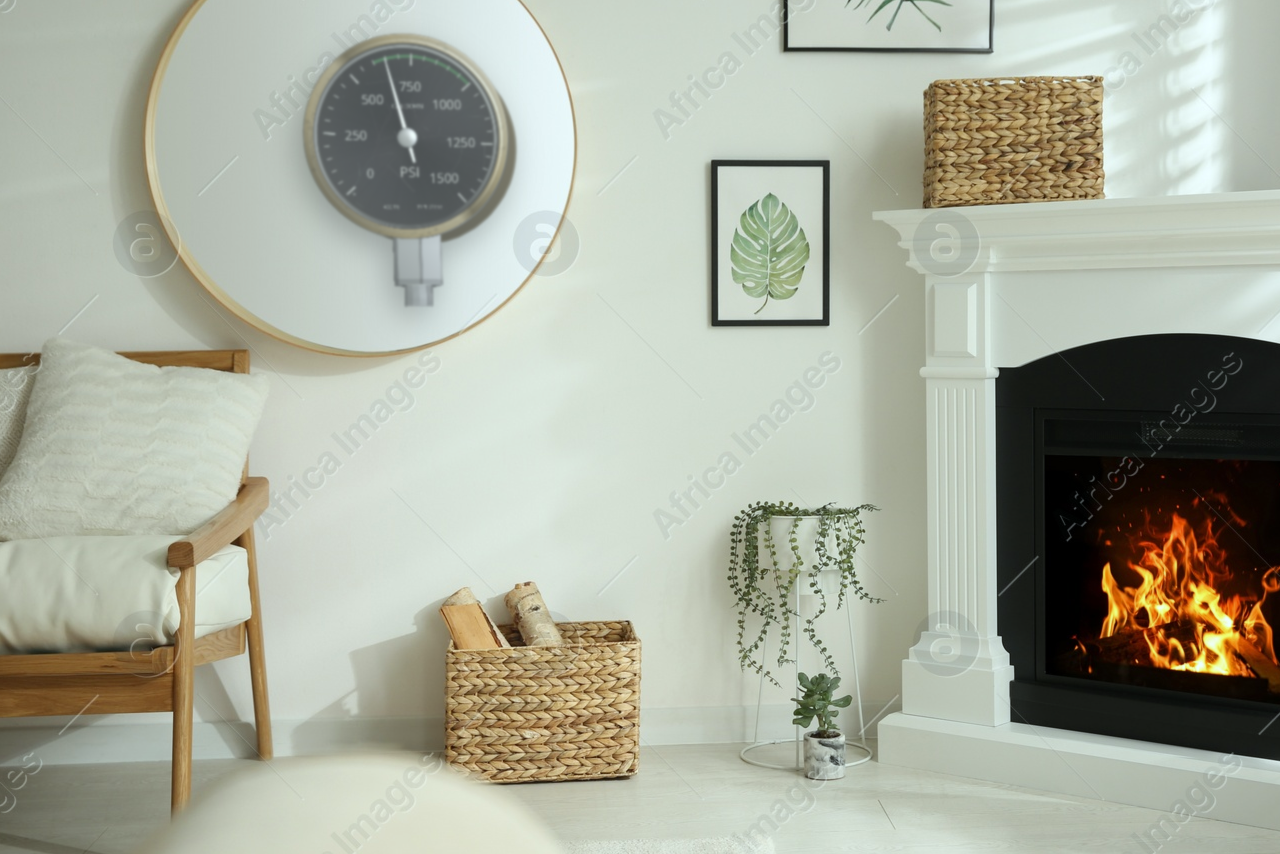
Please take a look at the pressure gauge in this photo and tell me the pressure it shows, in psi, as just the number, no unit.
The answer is 650
